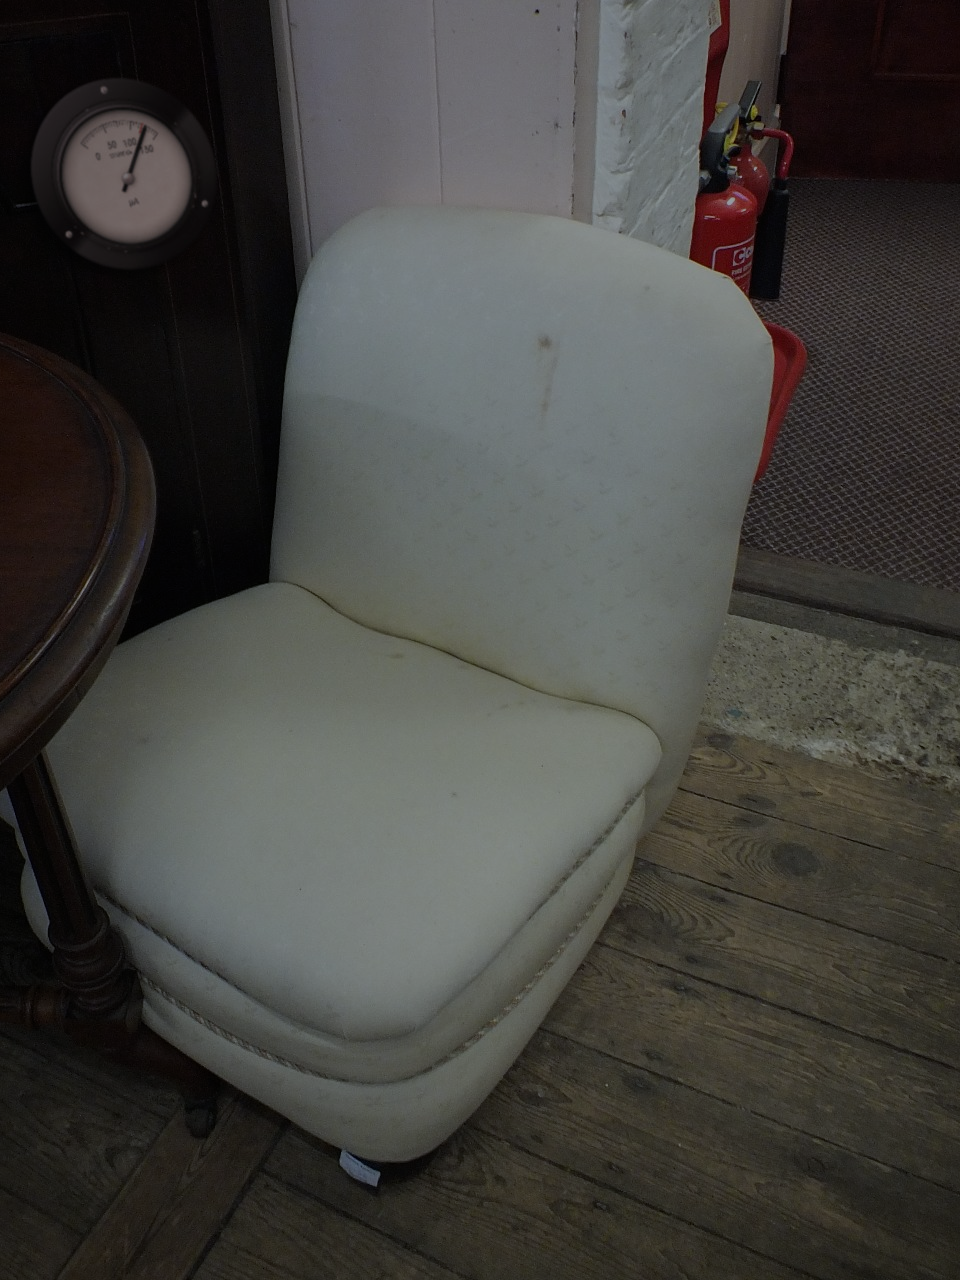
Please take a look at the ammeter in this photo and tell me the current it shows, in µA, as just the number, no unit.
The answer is 125
